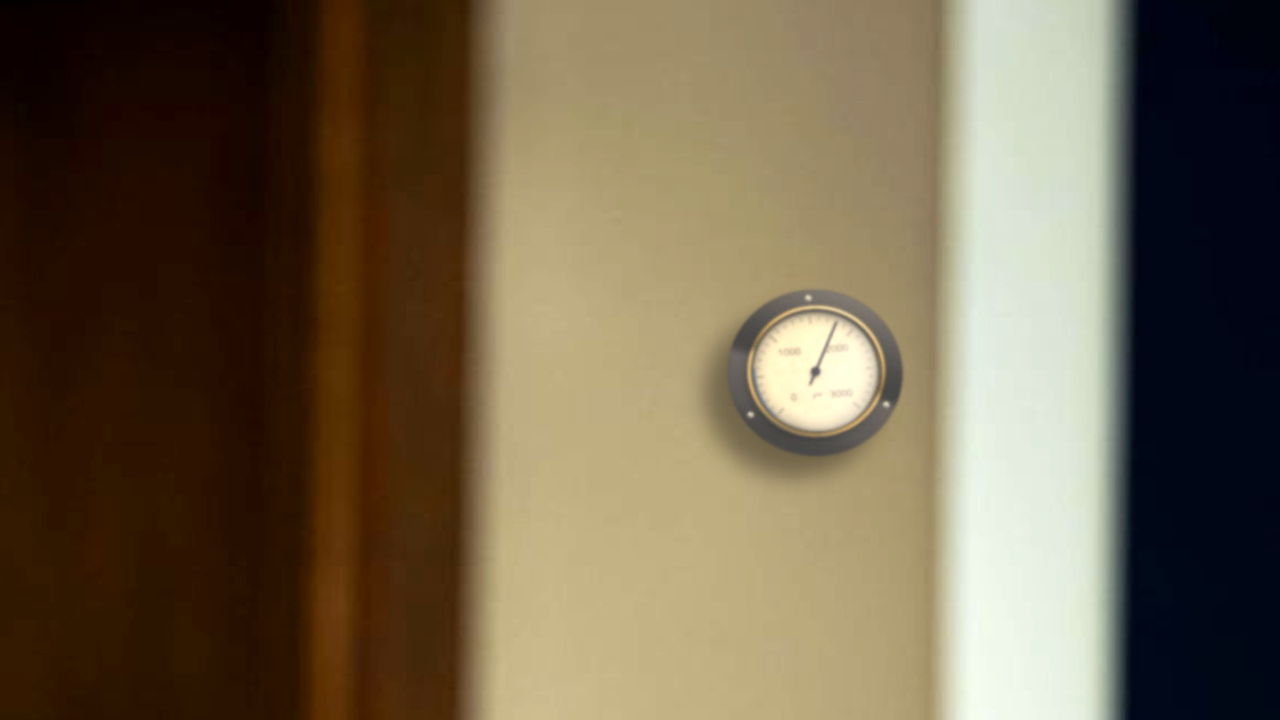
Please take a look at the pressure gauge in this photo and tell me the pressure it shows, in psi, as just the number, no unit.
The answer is 1800
